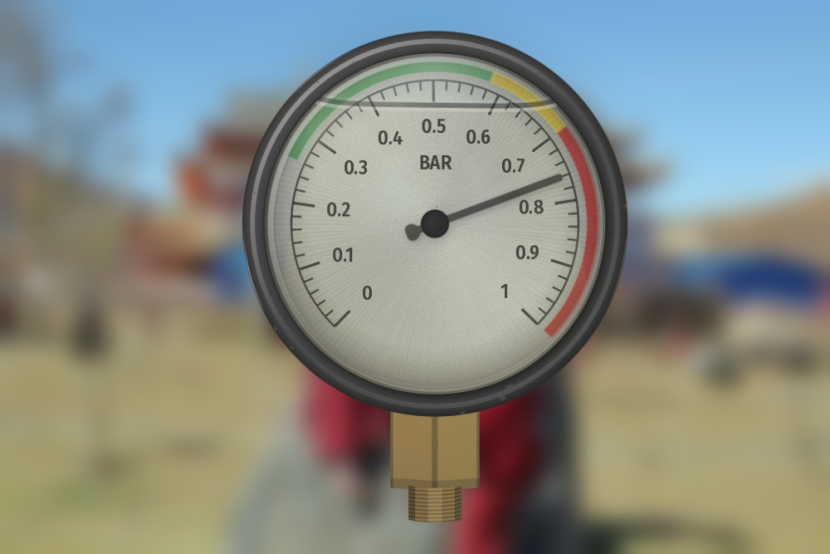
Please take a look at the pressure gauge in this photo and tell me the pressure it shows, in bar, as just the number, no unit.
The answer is 0.76
